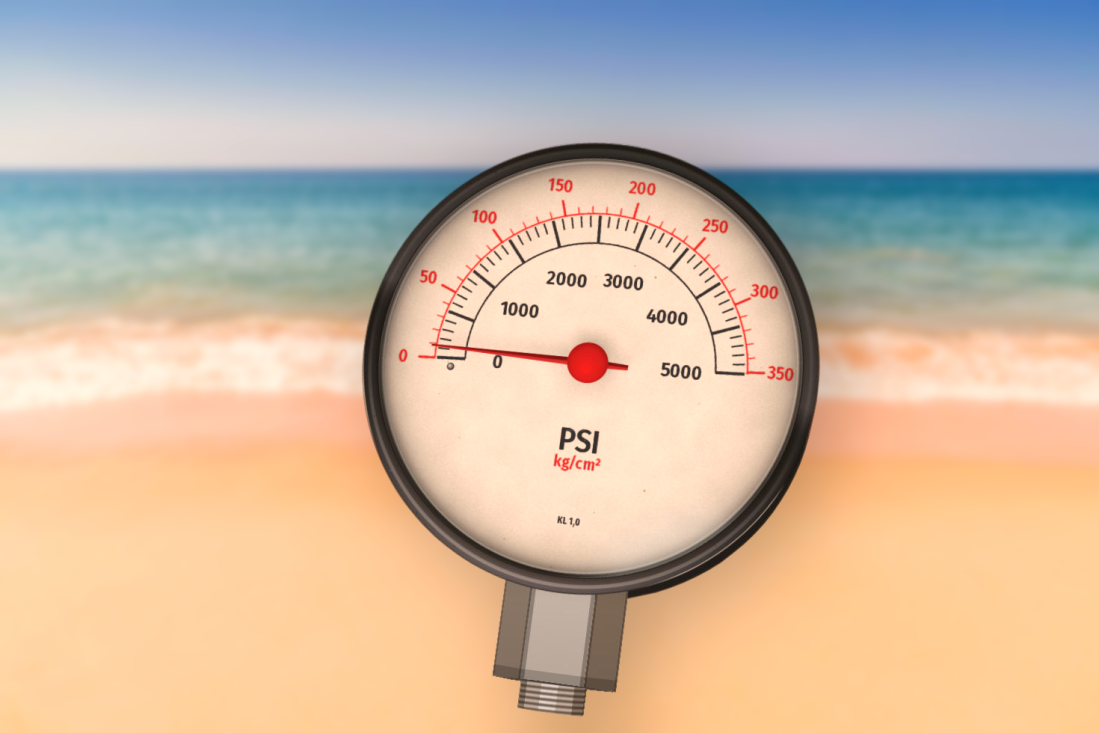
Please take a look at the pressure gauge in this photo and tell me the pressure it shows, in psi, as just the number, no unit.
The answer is 100
